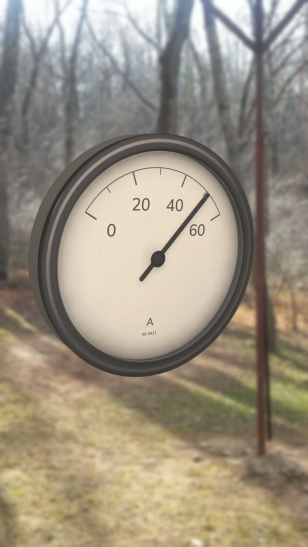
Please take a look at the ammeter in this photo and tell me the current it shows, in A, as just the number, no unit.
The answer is 50
